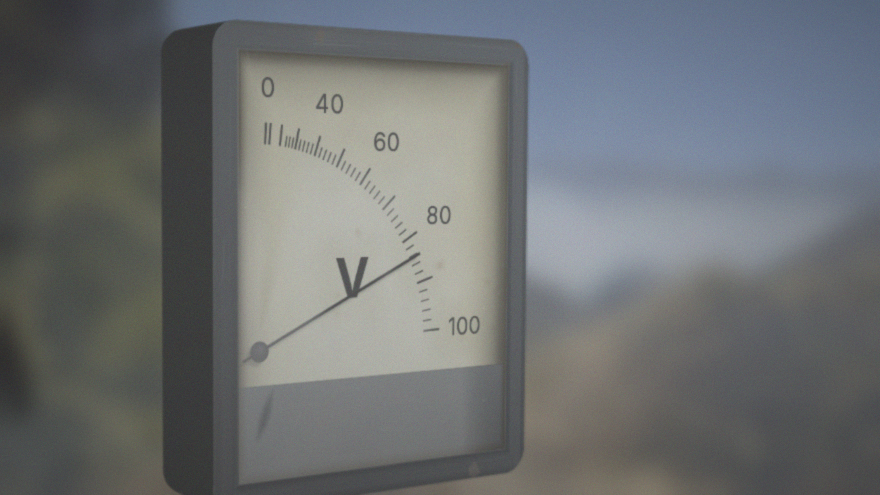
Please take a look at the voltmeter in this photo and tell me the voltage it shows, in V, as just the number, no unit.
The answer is 84
